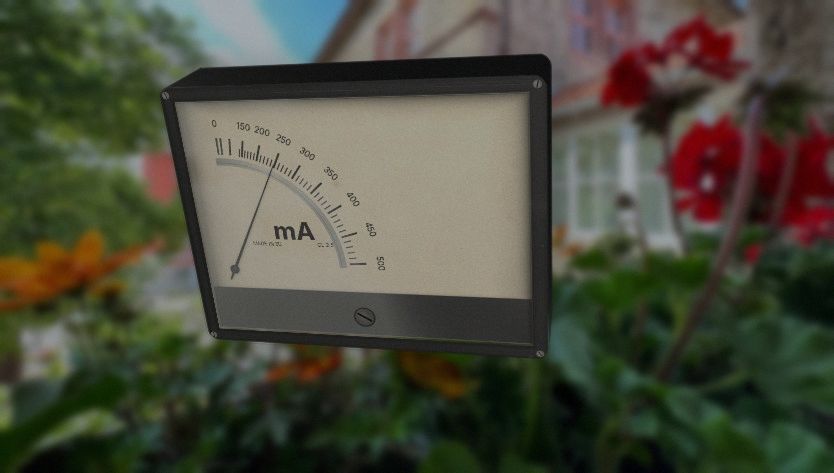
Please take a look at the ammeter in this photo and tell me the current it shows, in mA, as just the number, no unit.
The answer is 250
